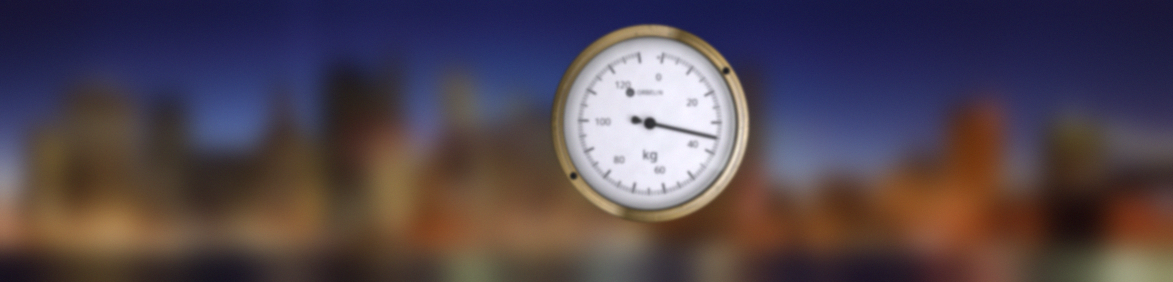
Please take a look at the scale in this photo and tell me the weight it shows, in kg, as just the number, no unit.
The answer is 35
